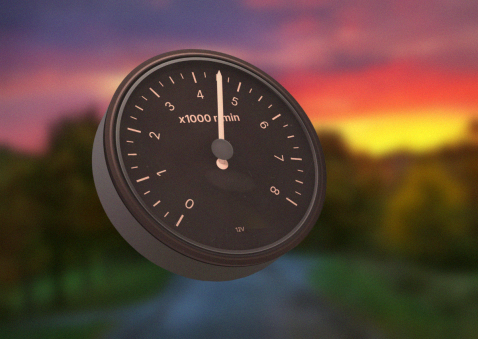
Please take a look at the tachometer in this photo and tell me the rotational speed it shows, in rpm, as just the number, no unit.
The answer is 4500
